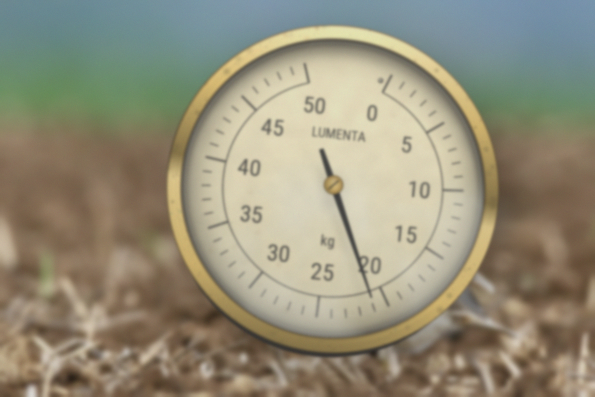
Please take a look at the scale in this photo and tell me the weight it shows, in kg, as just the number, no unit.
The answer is 21
